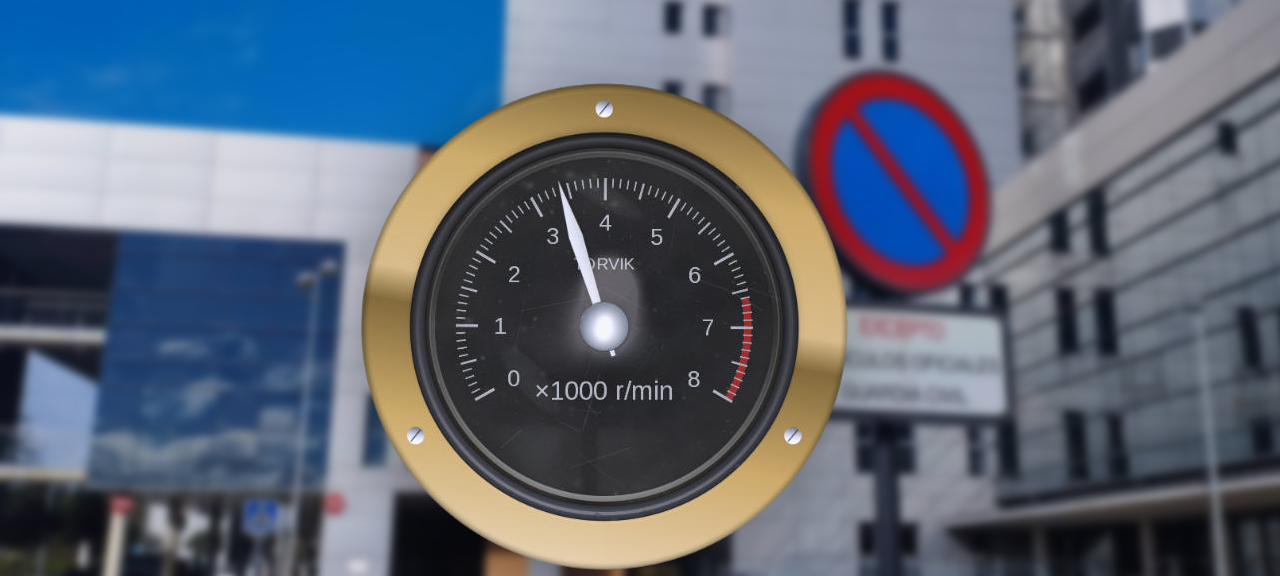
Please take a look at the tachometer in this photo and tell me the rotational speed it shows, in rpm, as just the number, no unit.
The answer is 3400
